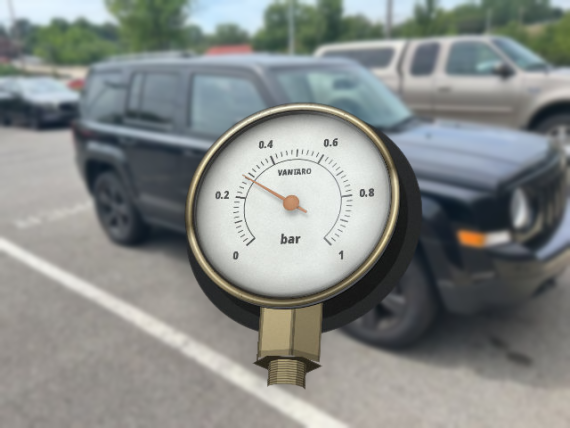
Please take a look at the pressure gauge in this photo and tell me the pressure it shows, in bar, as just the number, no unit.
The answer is 0.28
